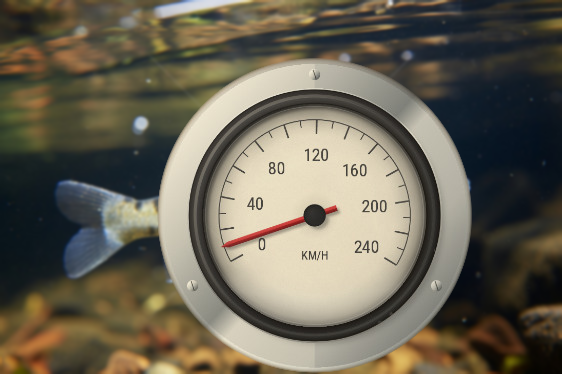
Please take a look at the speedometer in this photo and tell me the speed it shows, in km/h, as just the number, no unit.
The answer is 10
